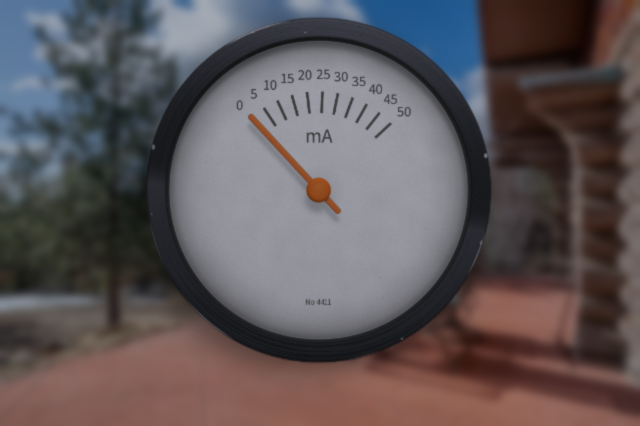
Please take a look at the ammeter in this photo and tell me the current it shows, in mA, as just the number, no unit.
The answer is 0
